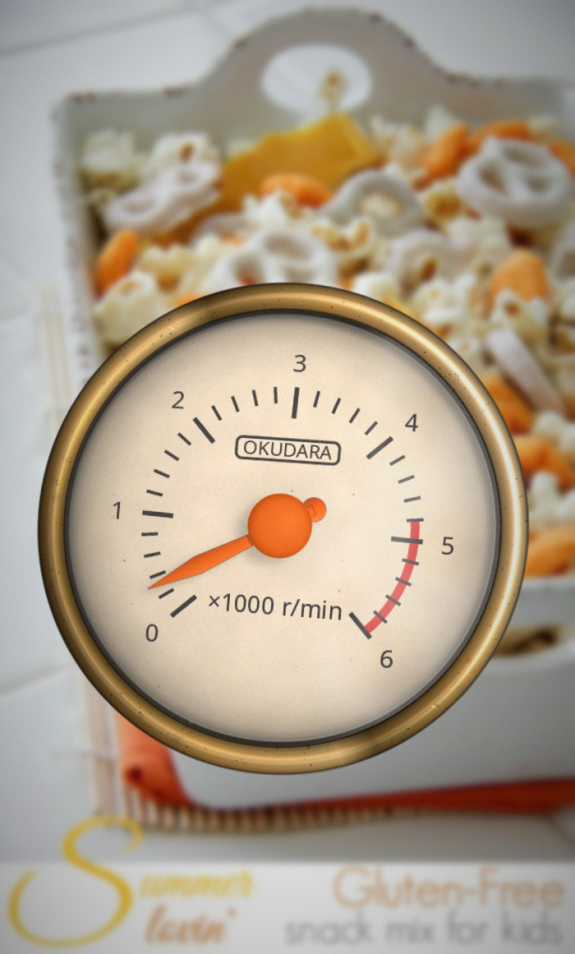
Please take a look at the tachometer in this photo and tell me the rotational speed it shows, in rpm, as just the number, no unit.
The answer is 300
